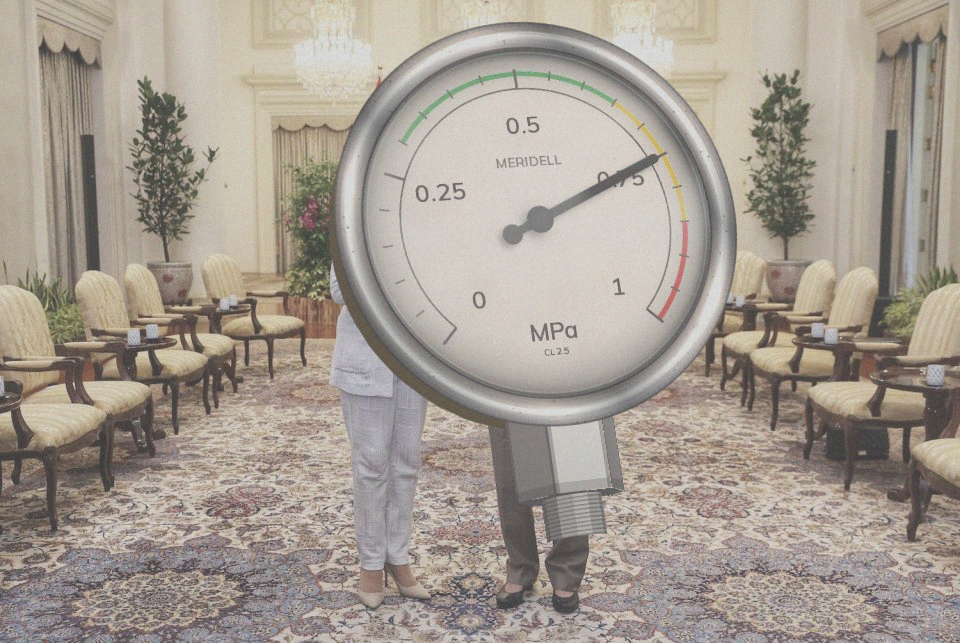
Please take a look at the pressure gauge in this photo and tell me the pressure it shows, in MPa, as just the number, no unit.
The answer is 0.75
